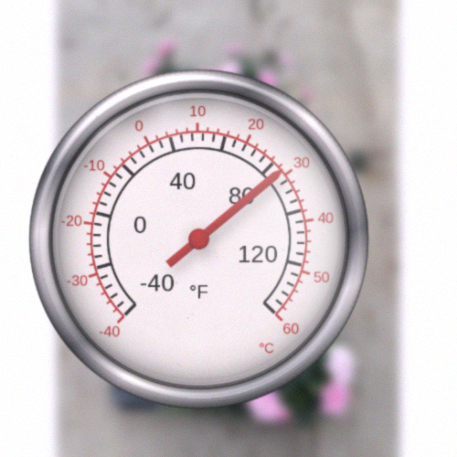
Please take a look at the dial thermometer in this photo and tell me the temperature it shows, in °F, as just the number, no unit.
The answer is 84
